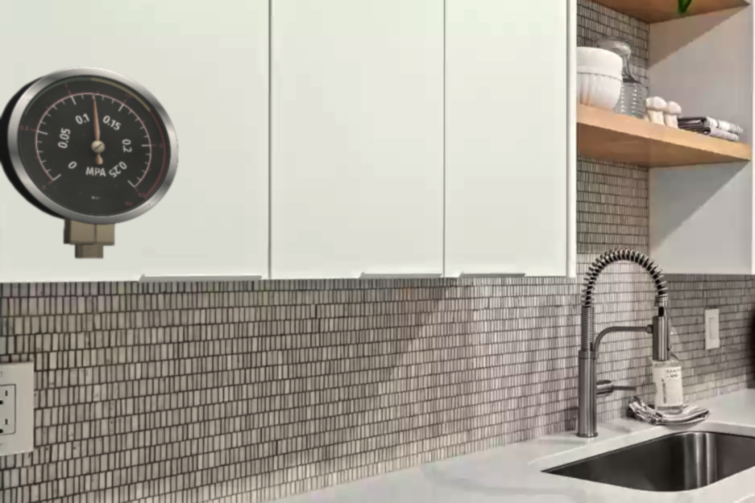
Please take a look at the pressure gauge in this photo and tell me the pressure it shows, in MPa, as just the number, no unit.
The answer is 0.12
